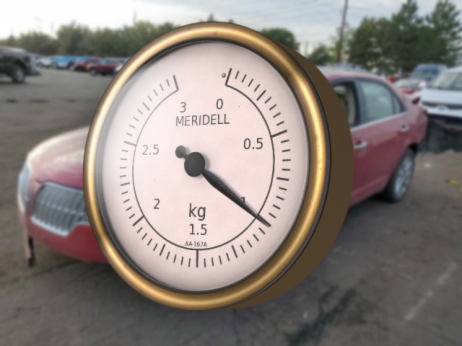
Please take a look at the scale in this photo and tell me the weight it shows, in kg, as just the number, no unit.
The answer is 1
